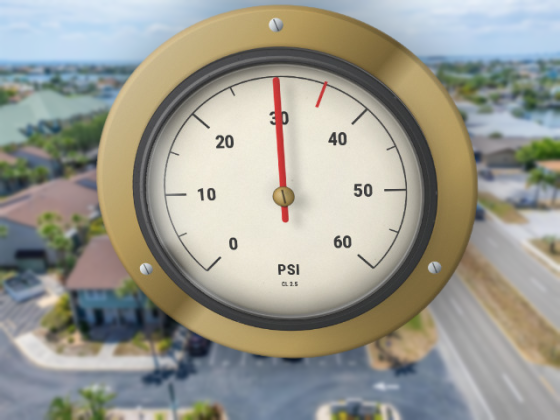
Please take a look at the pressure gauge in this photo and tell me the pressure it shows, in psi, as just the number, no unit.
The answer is 30
